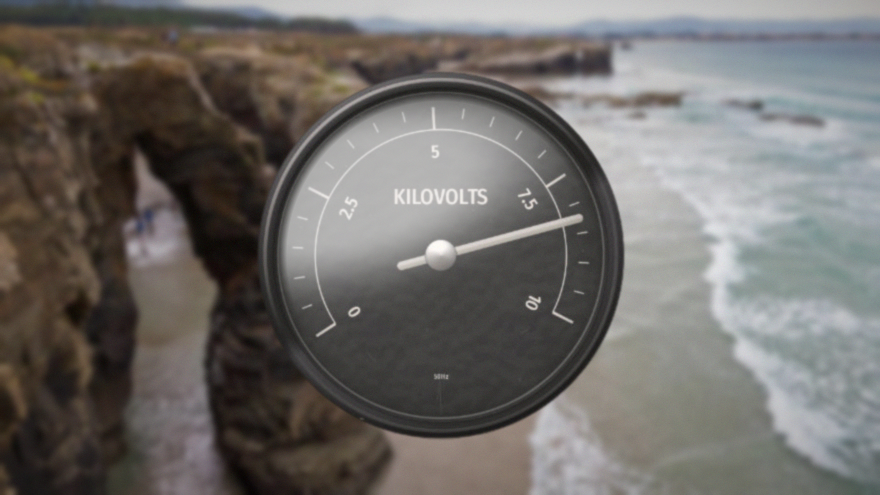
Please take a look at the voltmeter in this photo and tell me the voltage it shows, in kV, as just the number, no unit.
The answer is 8.25
